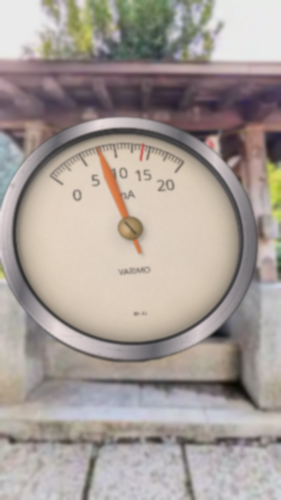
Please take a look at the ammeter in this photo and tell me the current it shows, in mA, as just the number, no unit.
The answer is 7.5
